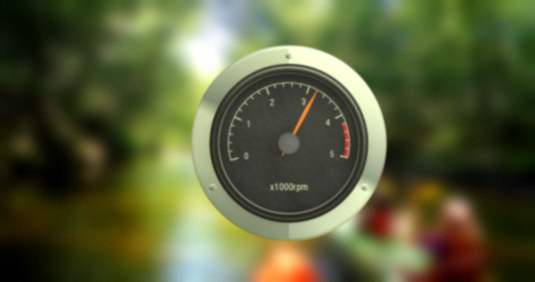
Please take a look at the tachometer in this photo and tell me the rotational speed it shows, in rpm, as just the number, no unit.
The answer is 3200
